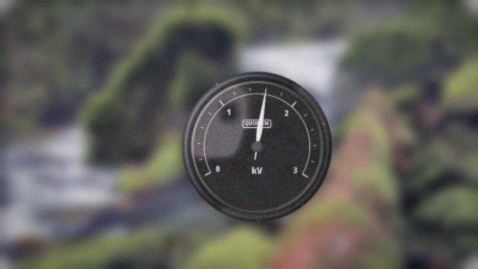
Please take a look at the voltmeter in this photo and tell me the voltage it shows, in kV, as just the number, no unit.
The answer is 1.6
